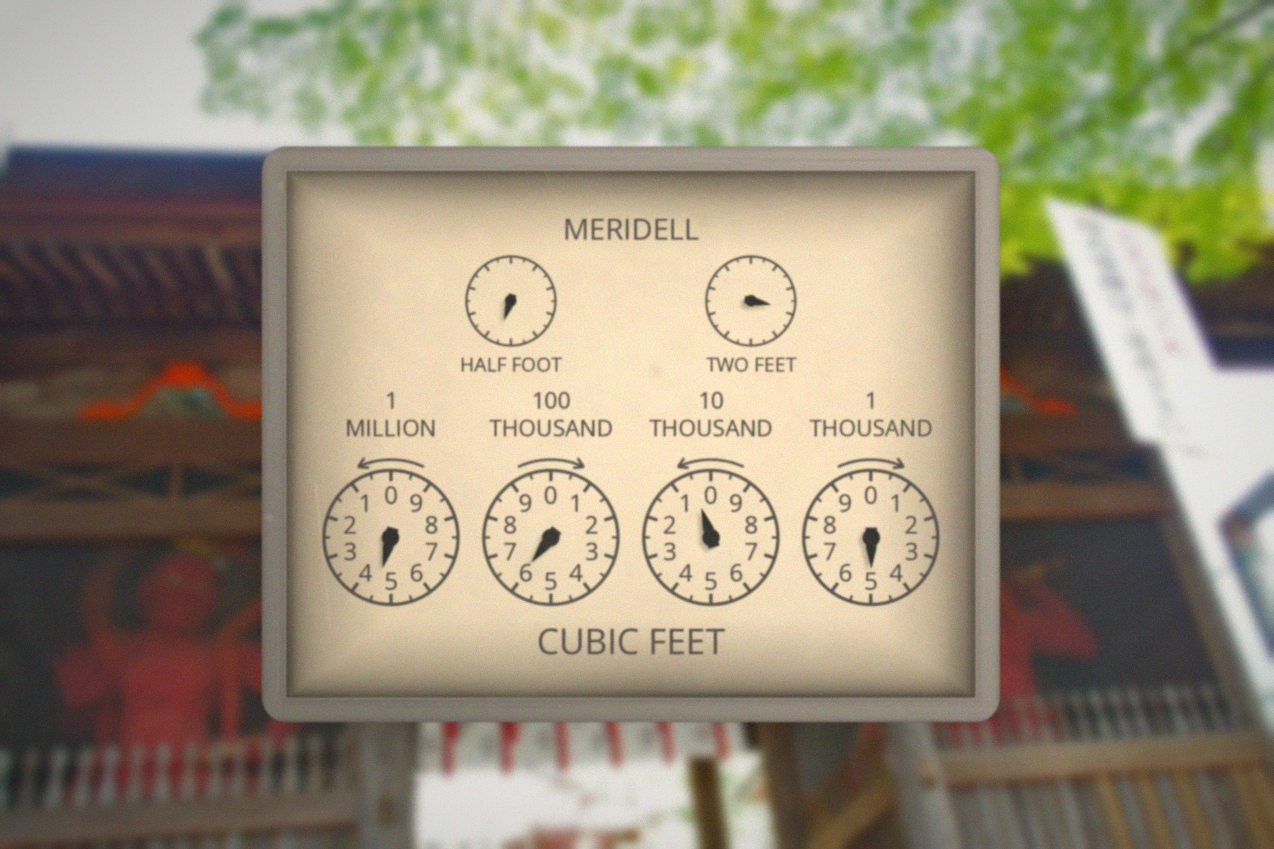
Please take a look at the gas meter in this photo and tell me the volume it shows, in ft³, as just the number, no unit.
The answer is 460500
